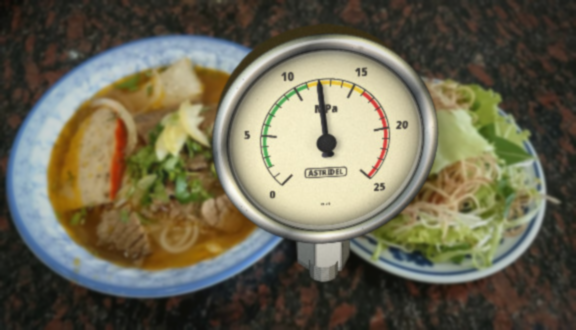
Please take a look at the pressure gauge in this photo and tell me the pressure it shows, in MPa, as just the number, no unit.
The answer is 12
